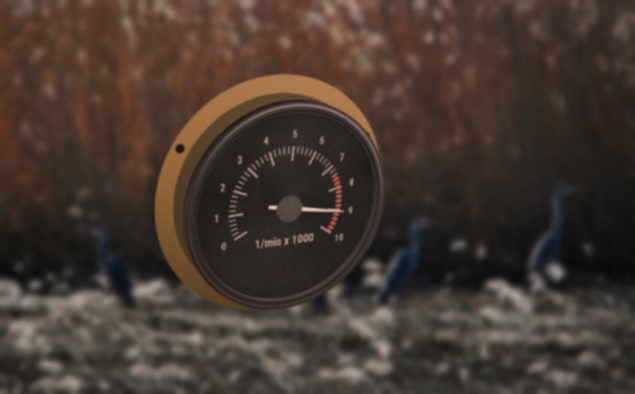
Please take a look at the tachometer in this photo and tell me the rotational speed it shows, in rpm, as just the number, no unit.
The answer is 9000
